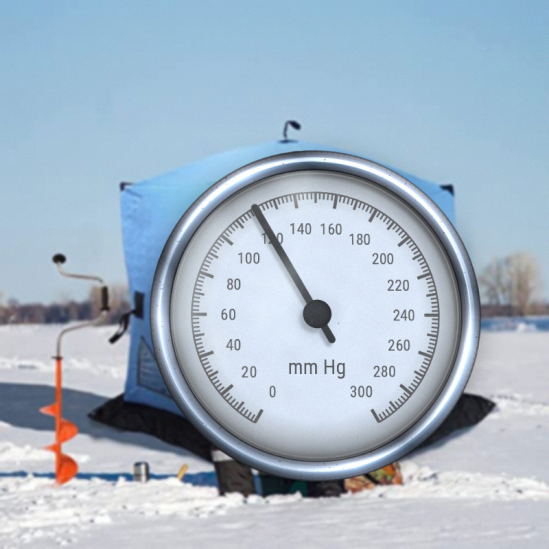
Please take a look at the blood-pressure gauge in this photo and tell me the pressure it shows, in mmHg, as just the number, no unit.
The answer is 120
